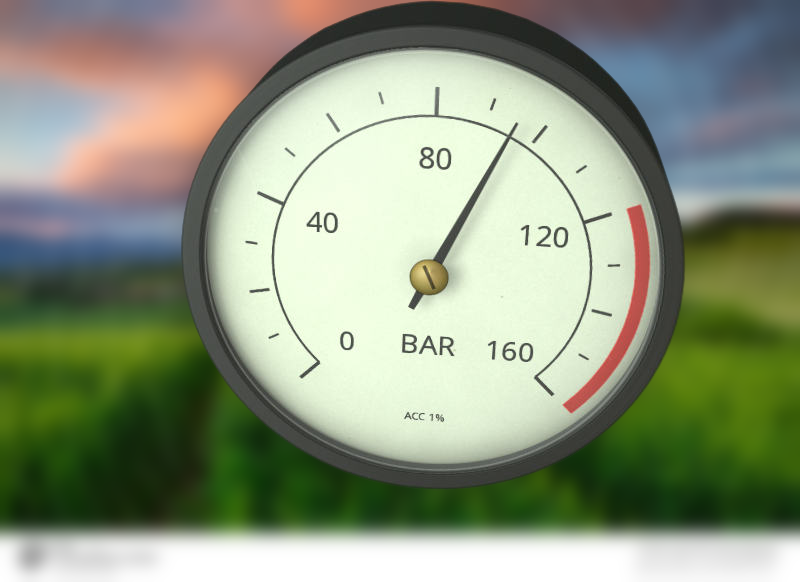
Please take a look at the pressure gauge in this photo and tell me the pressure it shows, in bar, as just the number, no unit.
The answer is 95
